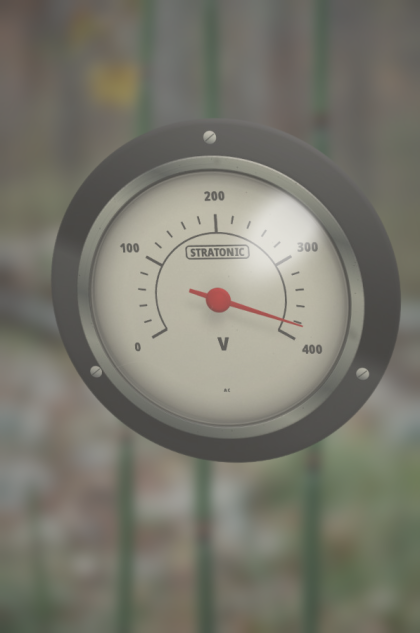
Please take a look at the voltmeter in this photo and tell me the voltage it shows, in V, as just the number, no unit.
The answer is 380
